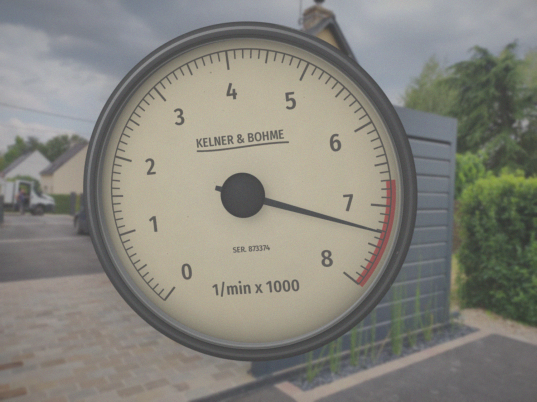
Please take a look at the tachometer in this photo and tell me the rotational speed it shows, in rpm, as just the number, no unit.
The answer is 7300
